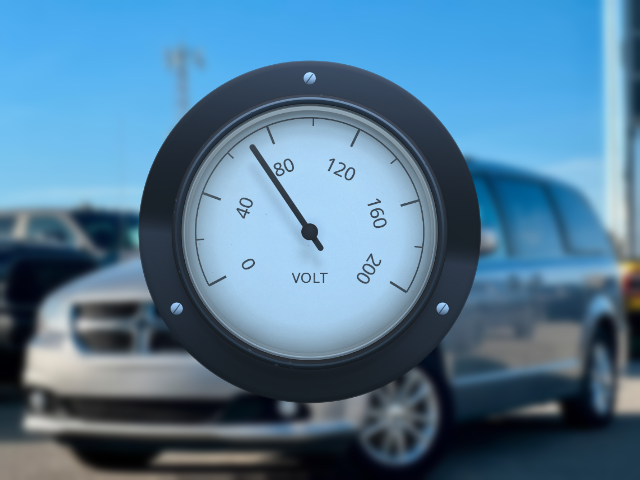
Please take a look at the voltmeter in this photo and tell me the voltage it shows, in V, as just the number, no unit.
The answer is 70
